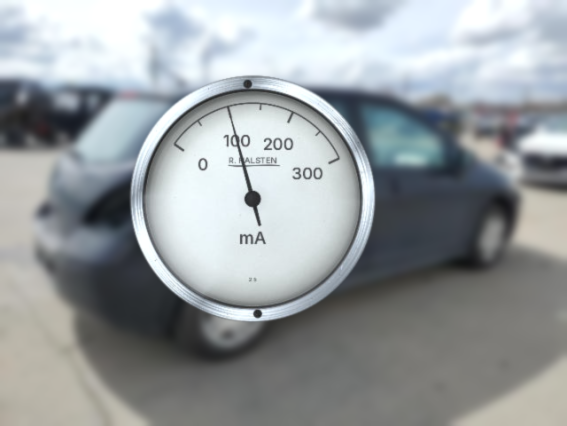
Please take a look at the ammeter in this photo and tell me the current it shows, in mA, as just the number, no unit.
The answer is 100
